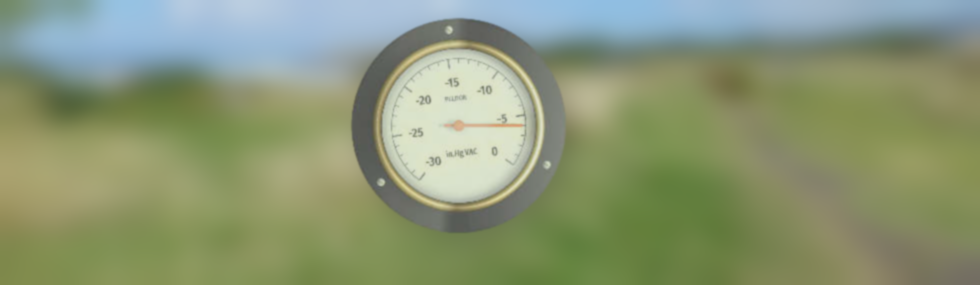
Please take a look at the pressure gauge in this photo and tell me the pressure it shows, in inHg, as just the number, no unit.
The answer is -4
